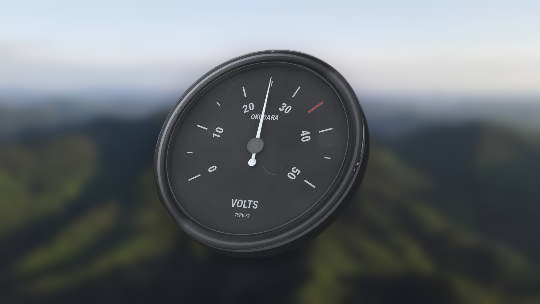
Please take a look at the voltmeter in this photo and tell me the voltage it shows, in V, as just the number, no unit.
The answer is 25
